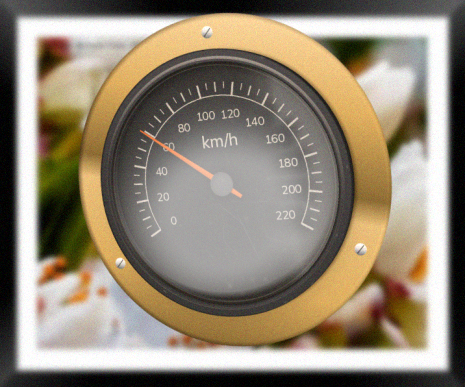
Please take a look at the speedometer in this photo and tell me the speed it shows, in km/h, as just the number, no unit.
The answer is 60
